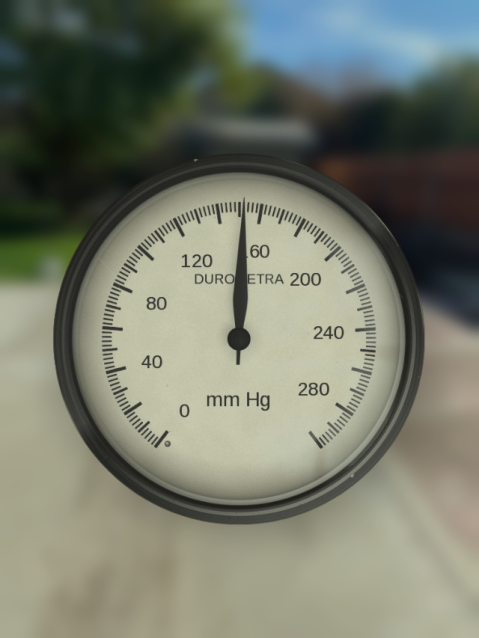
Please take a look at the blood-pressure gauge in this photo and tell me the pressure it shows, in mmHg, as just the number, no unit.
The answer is 152
